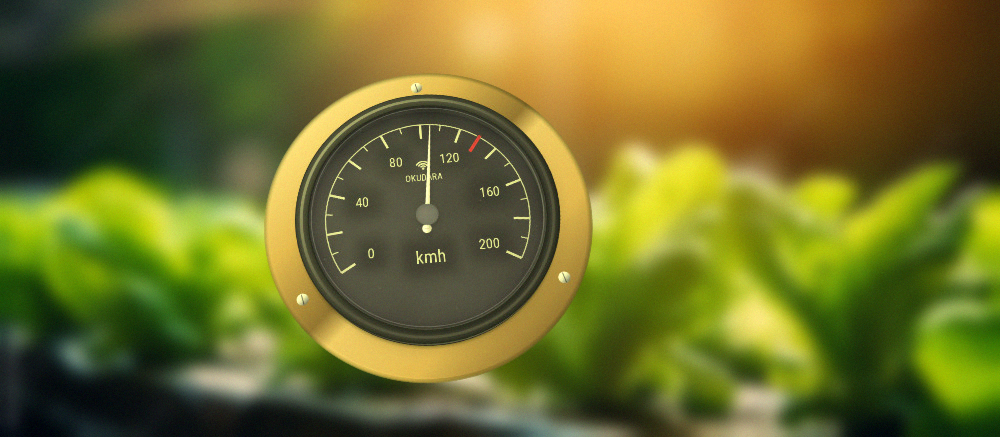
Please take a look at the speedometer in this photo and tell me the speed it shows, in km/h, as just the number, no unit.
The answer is 105
